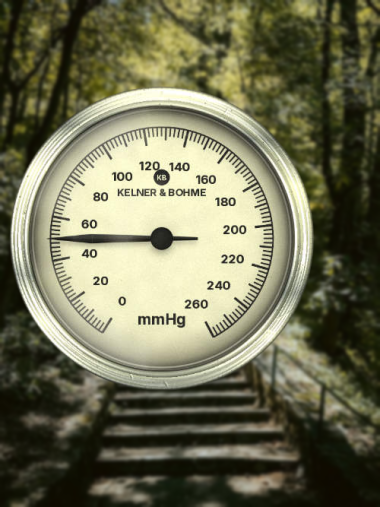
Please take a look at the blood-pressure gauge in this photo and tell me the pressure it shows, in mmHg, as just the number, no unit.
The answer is 50
